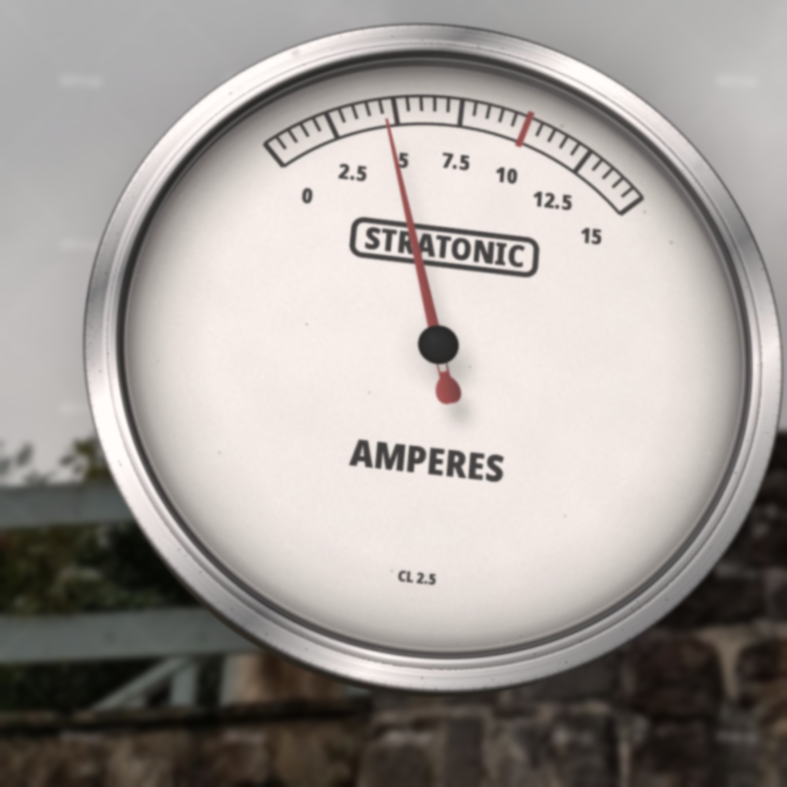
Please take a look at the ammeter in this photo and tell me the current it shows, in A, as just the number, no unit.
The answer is 4.5
